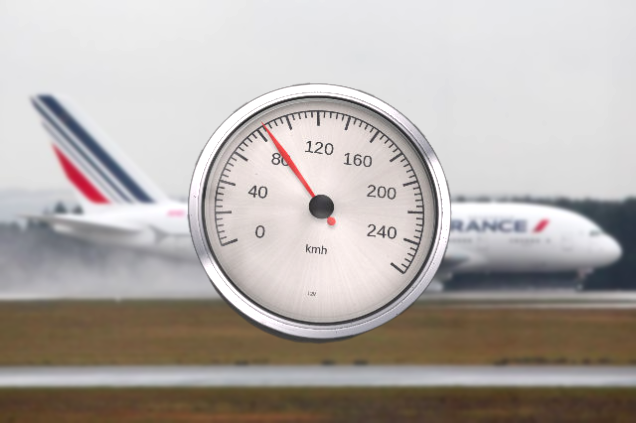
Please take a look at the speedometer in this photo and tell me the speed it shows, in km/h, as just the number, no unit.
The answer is 84
